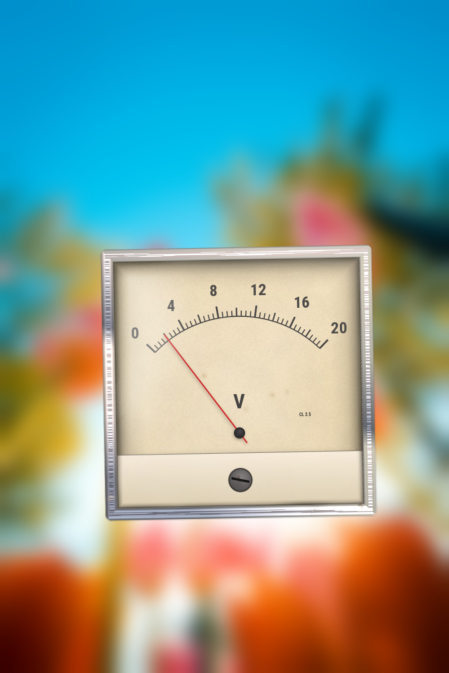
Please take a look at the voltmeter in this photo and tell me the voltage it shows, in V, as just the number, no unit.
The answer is 2
